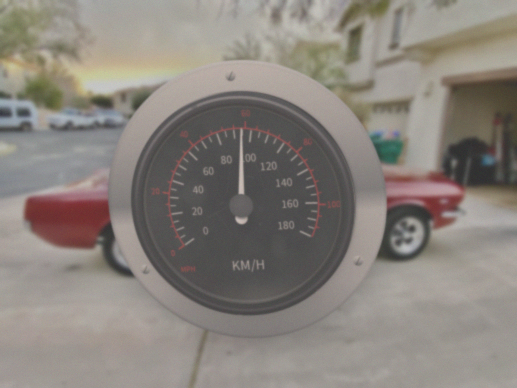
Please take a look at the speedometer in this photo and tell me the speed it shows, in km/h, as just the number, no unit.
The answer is 95
